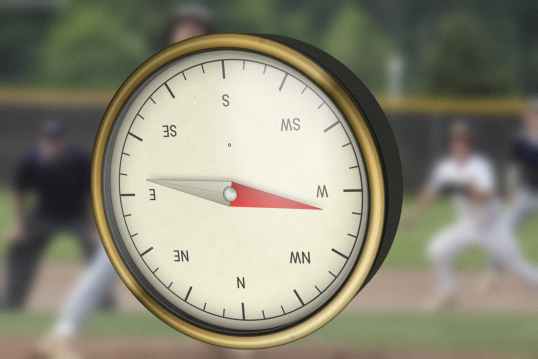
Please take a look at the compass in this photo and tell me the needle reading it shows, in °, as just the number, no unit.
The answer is 280
